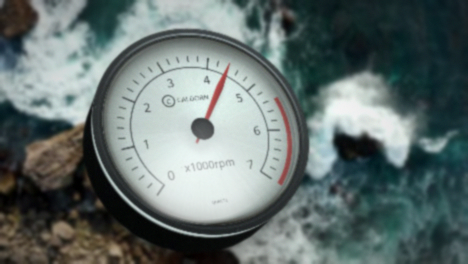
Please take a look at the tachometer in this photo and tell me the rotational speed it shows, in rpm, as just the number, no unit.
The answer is 4400
